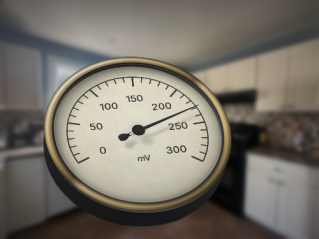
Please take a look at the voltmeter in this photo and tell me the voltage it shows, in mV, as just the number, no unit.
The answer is 230
